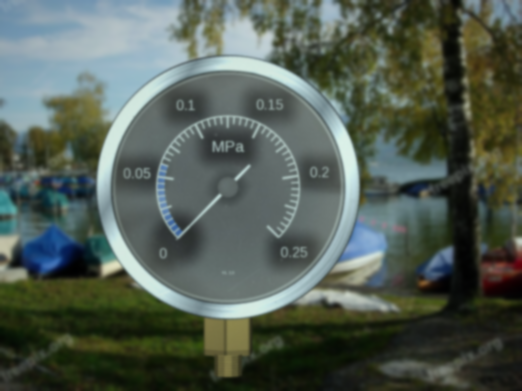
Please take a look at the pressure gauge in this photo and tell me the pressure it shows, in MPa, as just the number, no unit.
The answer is 0
